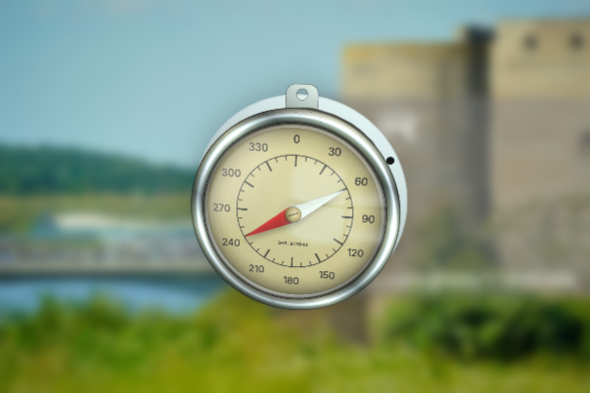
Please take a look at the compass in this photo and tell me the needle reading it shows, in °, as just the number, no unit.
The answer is 240
